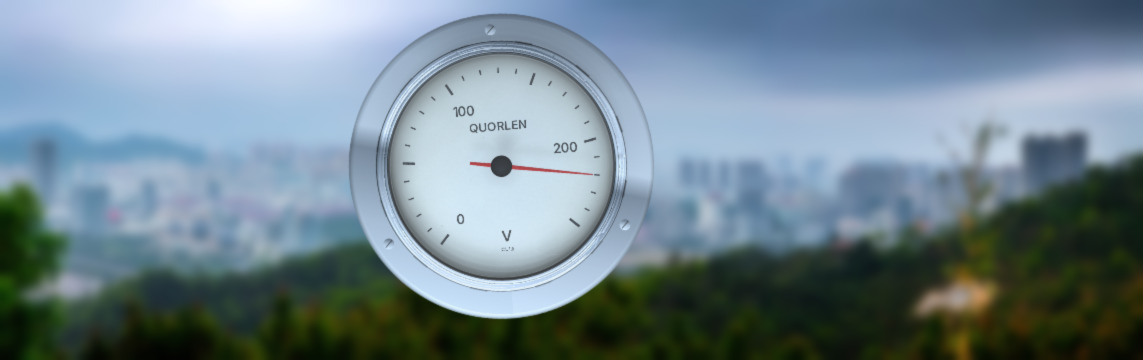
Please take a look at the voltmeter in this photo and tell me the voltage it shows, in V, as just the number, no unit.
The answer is 220
